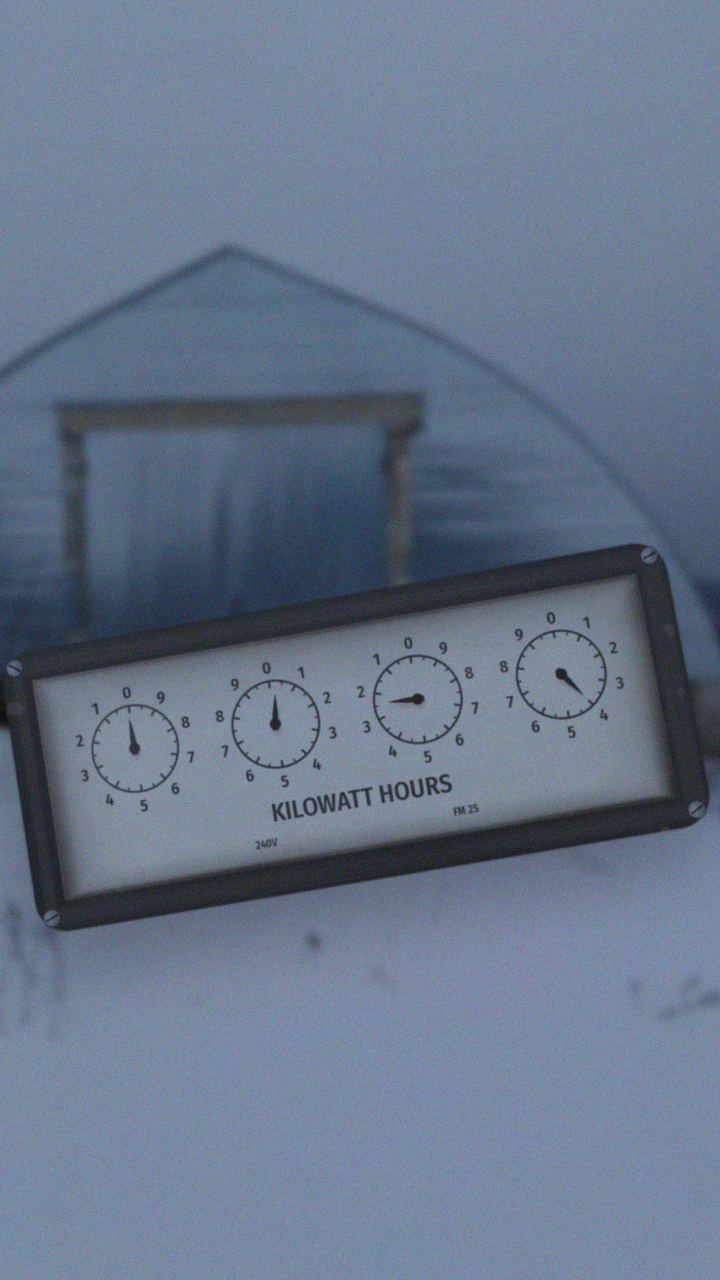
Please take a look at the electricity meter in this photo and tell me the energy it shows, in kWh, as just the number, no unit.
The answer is 24
